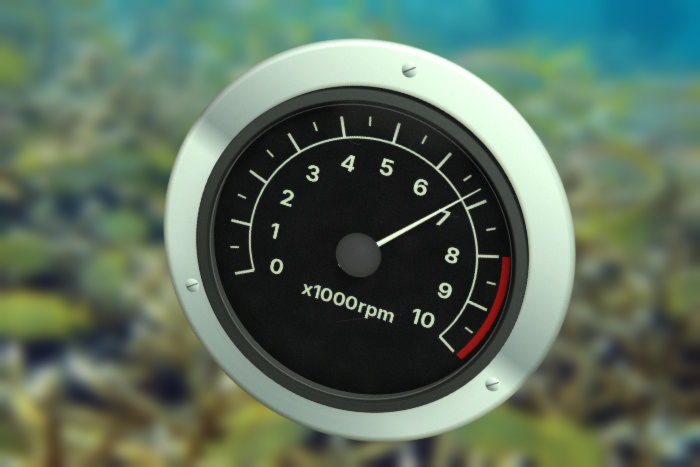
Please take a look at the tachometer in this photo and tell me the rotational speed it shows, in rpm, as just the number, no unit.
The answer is 6750
